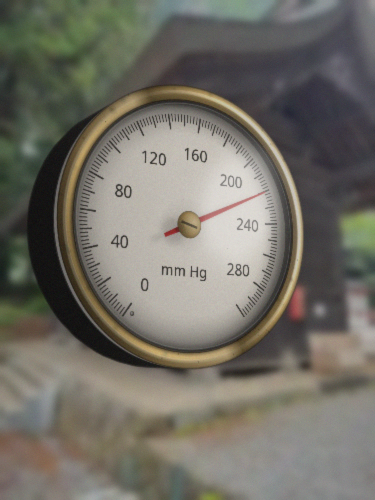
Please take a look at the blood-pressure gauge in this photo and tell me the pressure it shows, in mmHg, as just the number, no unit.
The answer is 220
